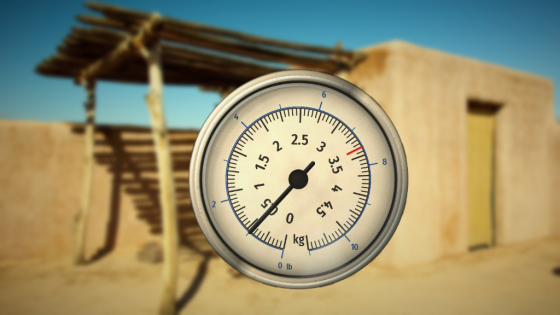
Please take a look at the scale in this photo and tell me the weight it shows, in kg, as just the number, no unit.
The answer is 0.45
